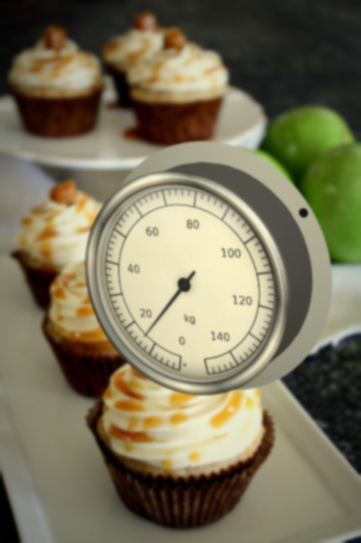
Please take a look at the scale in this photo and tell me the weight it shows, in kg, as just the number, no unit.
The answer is 14
